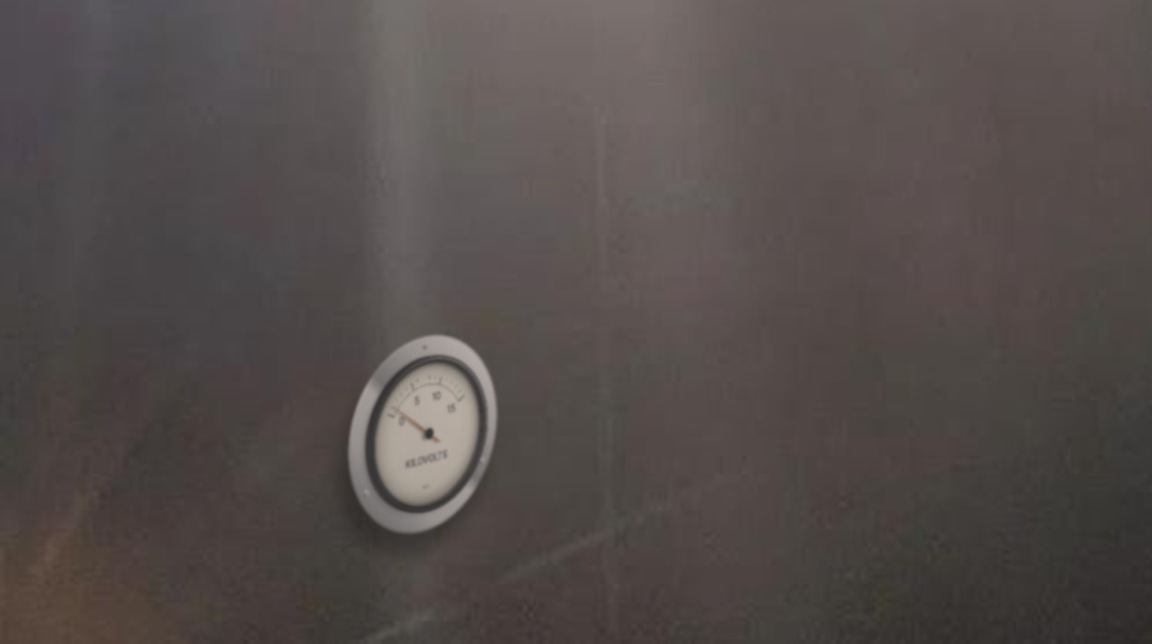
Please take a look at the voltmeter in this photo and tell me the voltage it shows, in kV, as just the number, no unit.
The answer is 1
